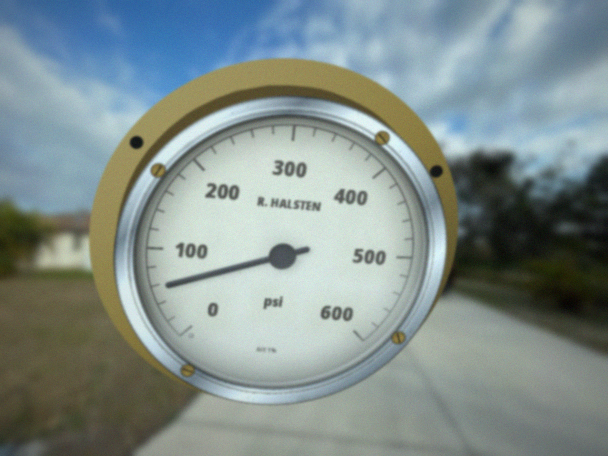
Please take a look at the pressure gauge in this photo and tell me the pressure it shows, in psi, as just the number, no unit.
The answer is 60
